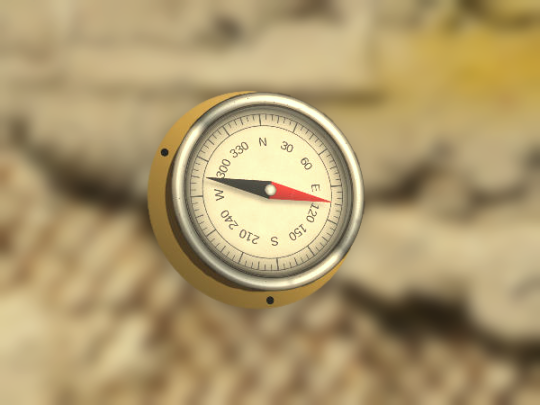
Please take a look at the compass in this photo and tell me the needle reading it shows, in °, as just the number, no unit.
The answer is 105
